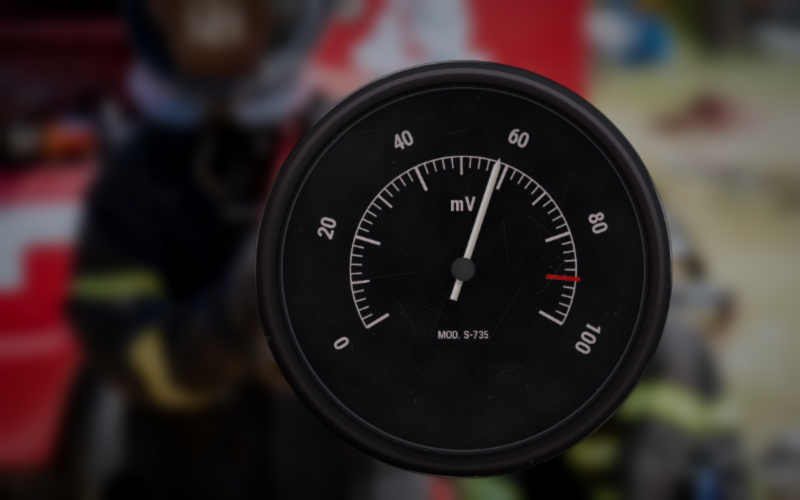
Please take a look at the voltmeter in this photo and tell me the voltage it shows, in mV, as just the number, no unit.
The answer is 58
